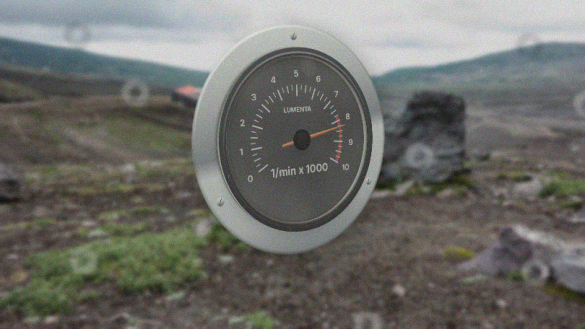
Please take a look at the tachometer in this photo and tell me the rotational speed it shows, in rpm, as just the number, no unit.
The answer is 8250
